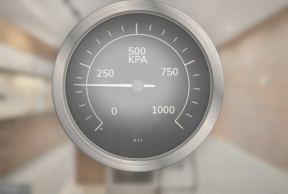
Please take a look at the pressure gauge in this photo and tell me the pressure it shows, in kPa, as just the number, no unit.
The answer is 175
